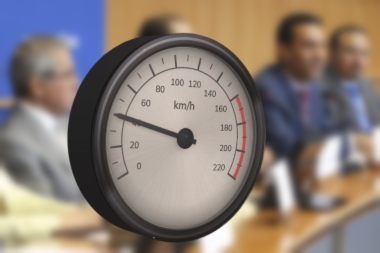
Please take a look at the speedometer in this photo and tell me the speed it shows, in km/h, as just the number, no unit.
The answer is 40
